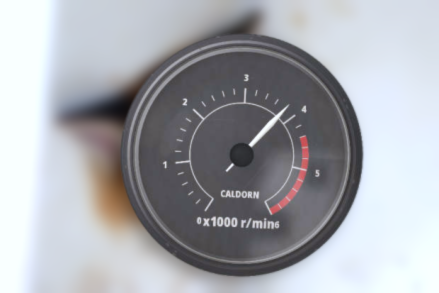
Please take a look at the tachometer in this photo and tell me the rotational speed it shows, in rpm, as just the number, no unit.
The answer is 3800
